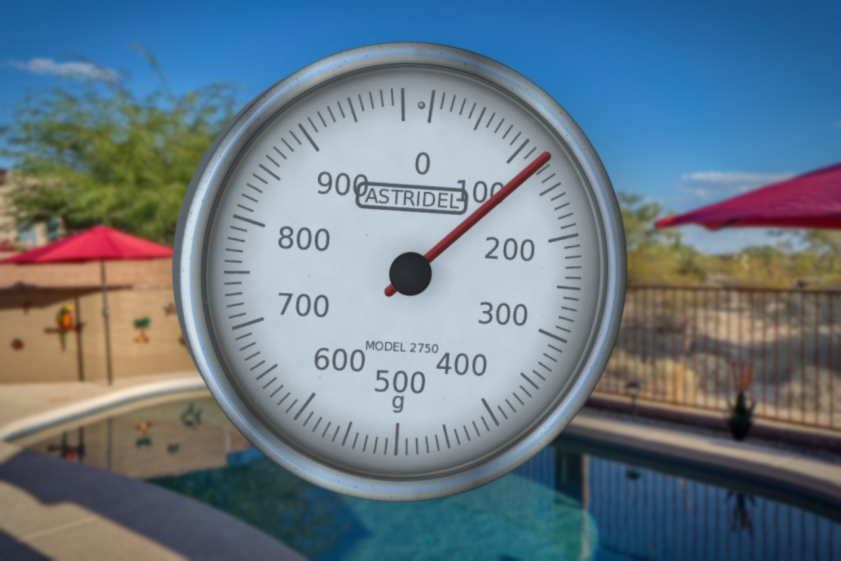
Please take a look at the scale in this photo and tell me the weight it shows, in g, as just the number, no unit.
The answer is 120
